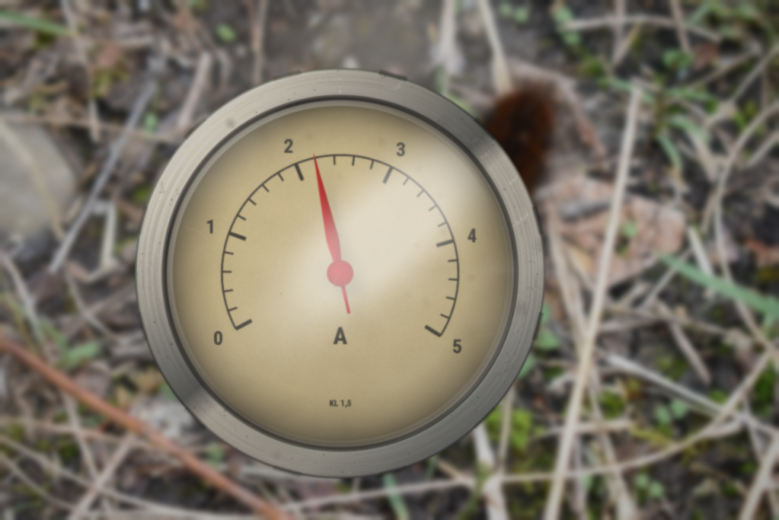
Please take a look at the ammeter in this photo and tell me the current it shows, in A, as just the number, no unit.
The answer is 2.2
